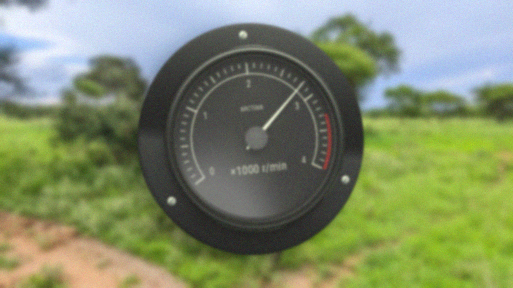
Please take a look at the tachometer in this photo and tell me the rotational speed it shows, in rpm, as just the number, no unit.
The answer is 2800
